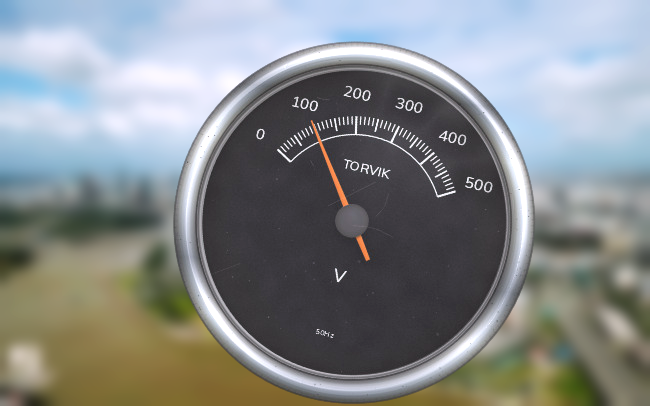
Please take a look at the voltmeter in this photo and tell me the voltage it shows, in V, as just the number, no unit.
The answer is 100
